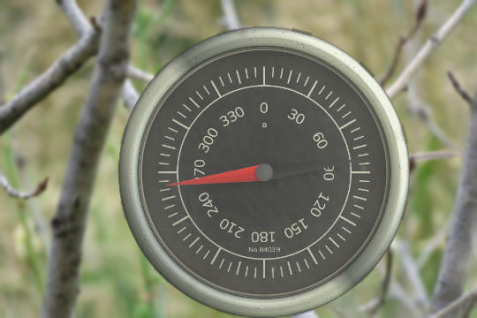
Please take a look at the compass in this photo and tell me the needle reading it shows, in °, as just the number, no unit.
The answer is 262.5
